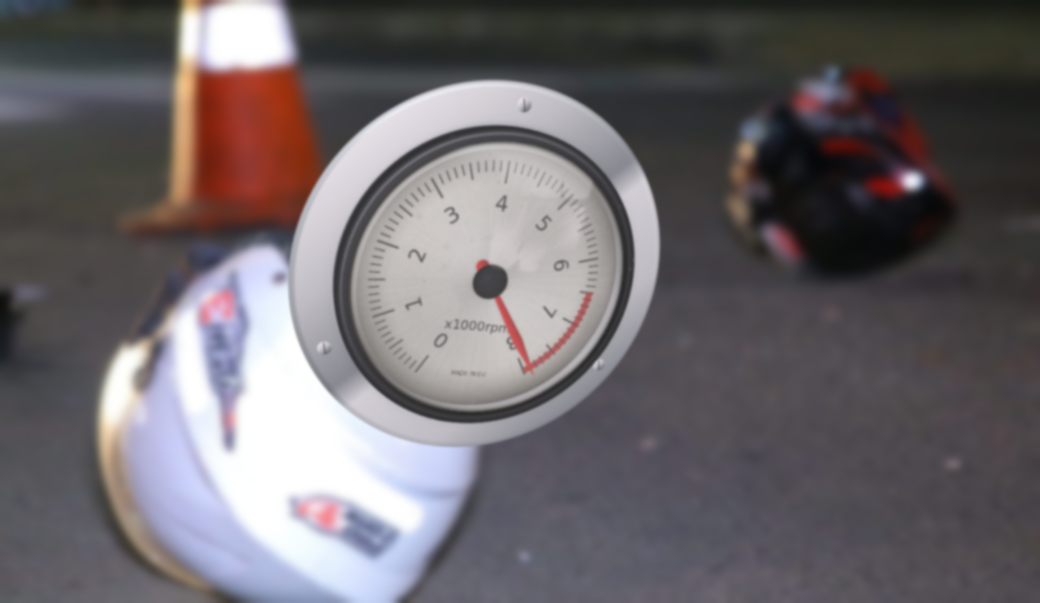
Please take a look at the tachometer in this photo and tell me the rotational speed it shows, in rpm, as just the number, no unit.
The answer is 7900
